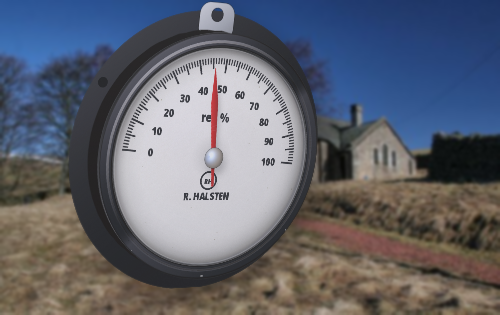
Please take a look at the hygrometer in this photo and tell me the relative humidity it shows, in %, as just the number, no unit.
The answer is 45
